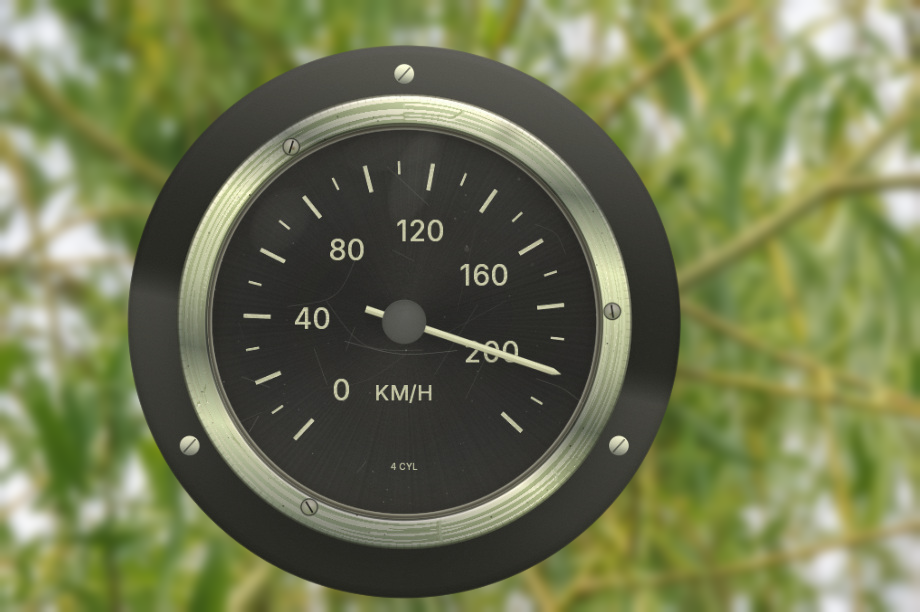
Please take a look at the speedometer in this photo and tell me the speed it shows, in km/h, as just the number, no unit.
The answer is 200
